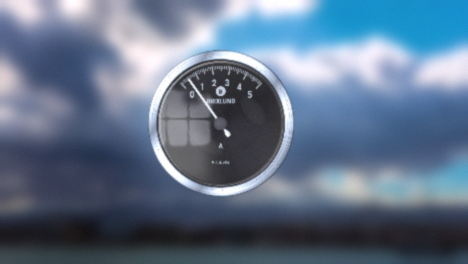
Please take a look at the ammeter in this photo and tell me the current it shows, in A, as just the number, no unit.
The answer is 0.5
